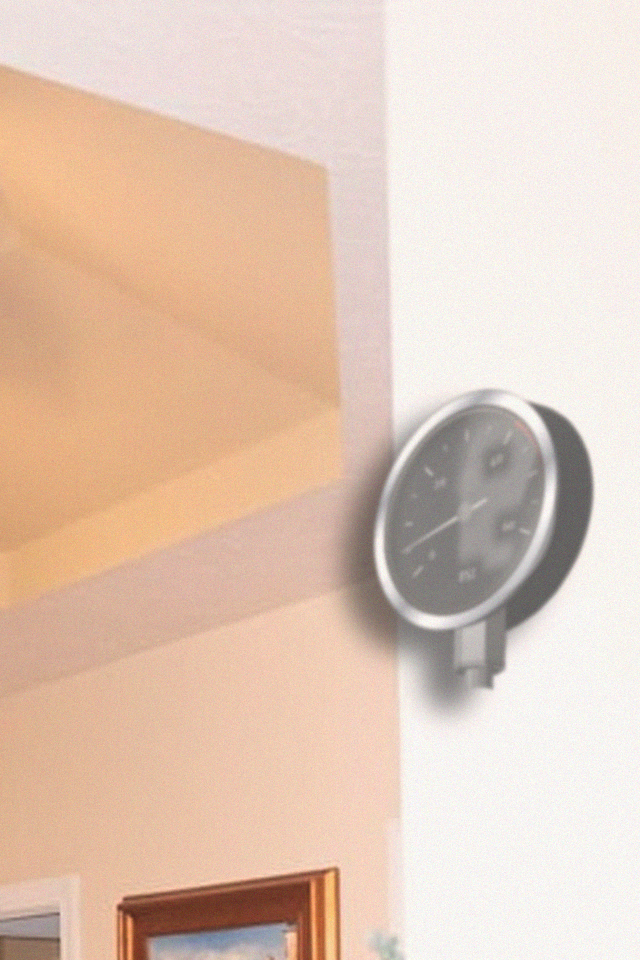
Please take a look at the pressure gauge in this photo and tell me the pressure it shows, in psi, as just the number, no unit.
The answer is 5
